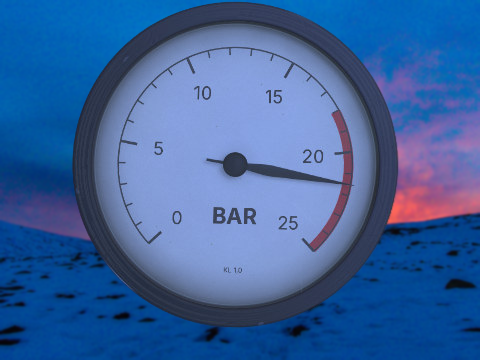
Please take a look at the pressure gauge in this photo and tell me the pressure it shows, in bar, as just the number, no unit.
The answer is 21.5
